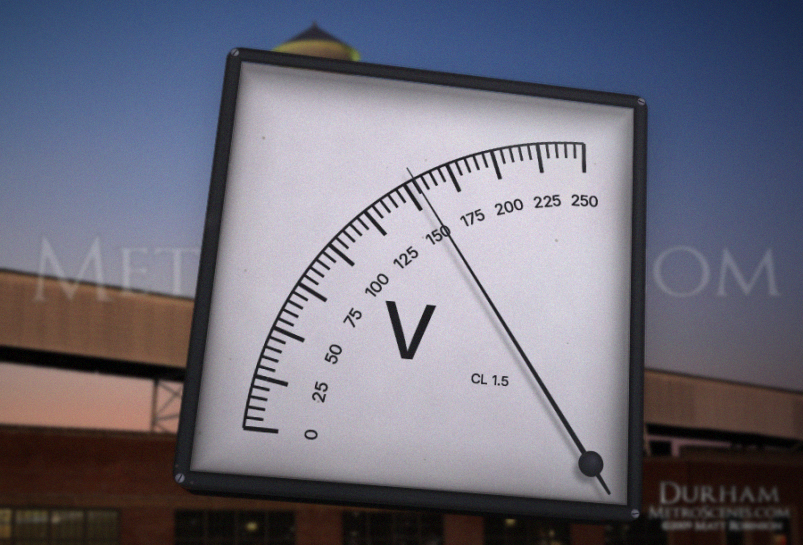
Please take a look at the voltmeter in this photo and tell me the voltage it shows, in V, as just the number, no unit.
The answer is 155
